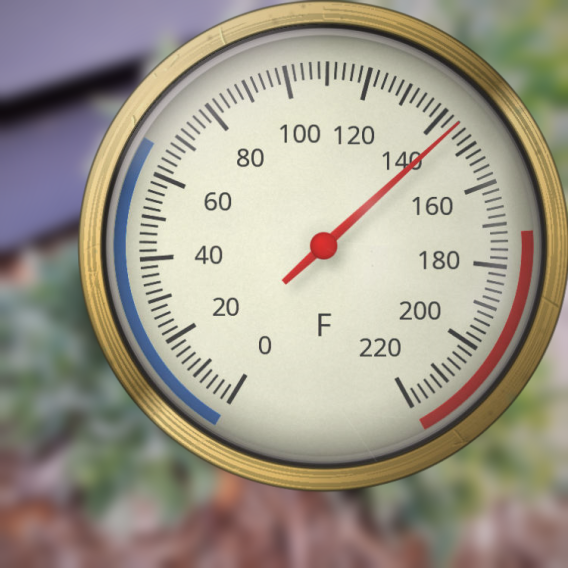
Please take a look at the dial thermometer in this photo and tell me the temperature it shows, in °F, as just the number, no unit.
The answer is 144
